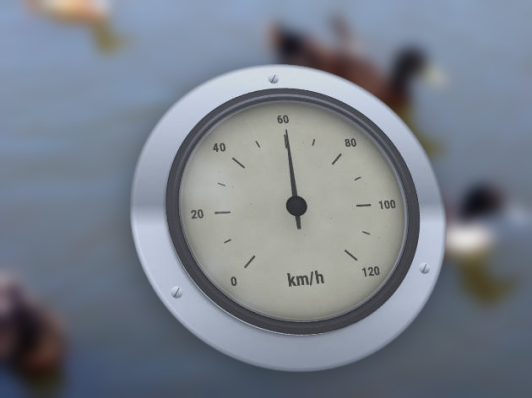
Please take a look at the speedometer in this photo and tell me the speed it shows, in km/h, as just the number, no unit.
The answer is 60
